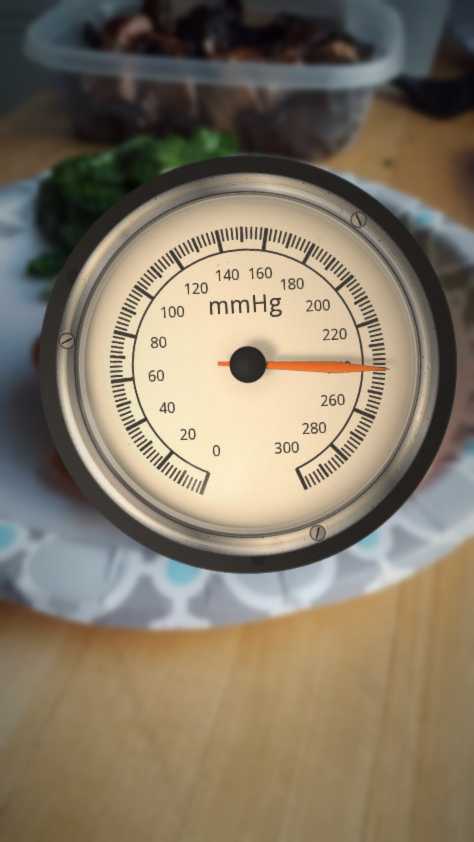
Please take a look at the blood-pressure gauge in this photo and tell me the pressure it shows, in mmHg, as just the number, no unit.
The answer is 240
